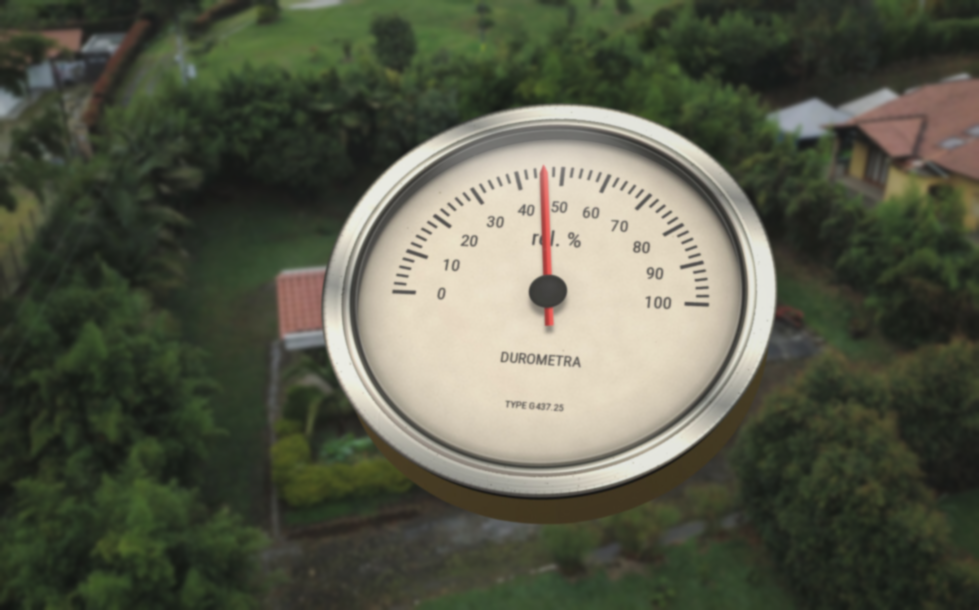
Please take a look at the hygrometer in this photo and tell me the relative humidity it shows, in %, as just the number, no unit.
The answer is 46
